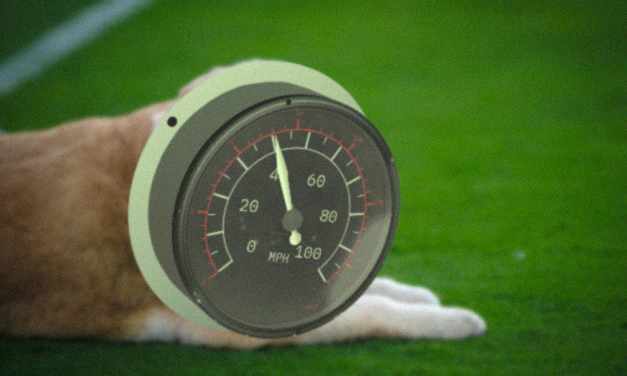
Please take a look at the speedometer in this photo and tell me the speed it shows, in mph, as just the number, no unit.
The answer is 40
